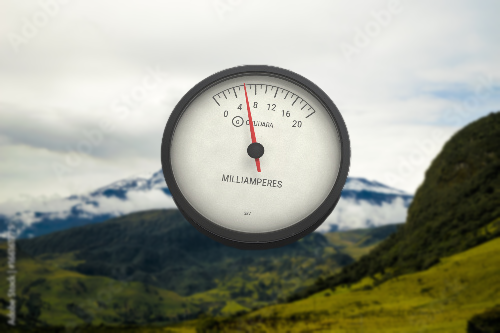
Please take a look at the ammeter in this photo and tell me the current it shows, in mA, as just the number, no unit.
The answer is 6
